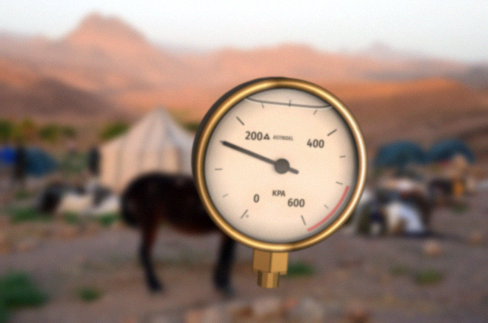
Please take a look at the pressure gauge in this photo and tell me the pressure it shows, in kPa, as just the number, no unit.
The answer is 150
